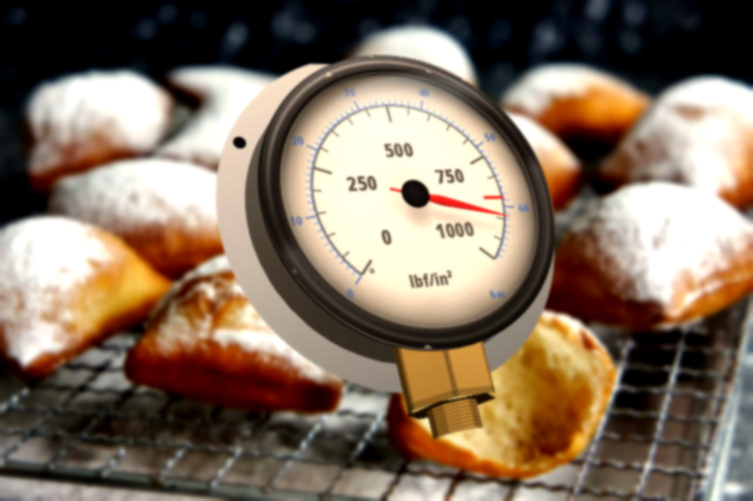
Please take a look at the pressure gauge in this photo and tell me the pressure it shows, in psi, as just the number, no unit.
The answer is 900
